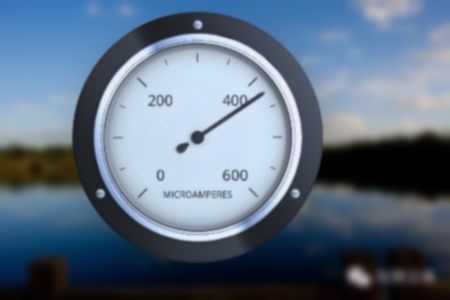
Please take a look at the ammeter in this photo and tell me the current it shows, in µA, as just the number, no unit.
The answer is 425
